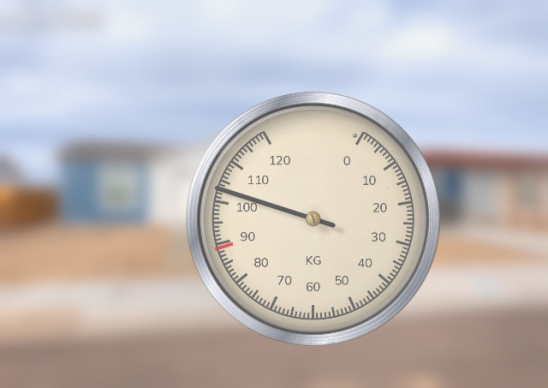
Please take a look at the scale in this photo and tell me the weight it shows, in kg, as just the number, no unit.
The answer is 103
